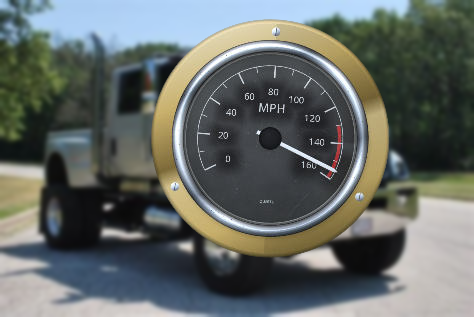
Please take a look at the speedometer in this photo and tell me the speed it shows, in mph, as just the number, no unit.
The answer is 155
